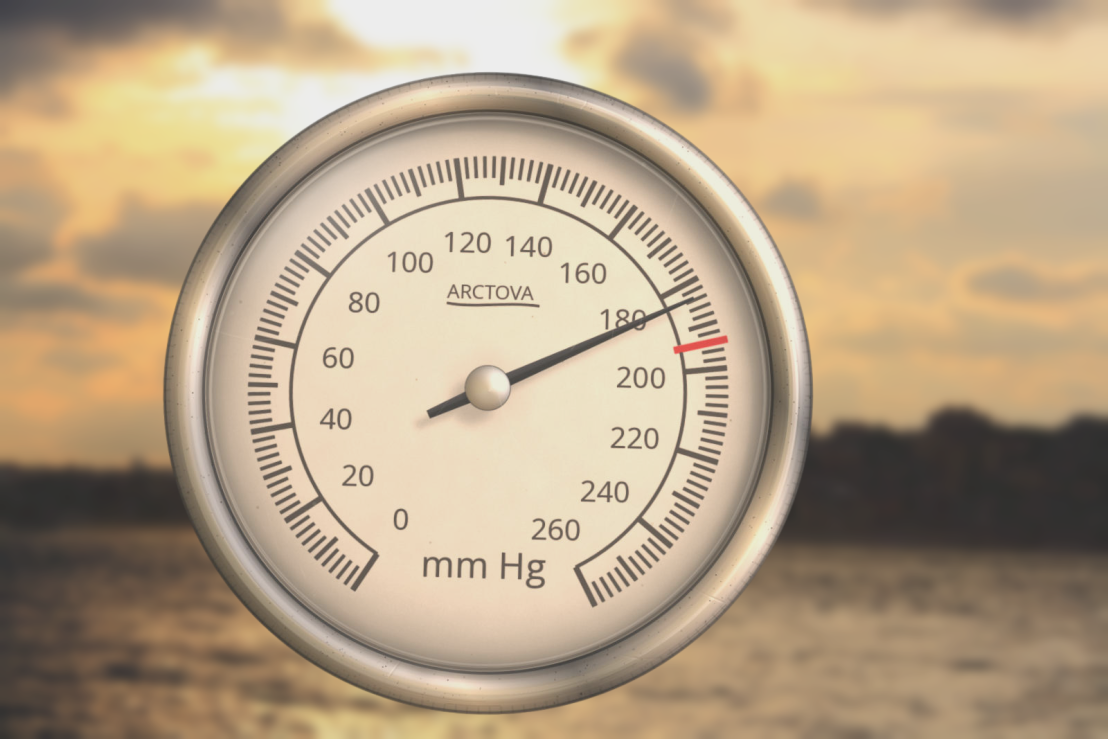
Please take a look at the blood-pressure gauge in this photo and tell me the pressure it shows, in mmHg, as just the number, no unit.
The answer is 184
